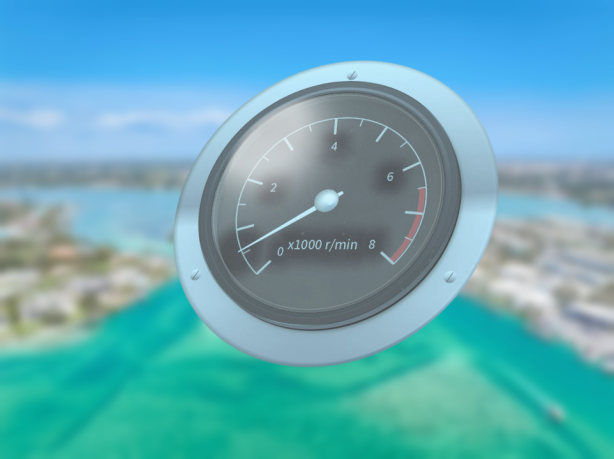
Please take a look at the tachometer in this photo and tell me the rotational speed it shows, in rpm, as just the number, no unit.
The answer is 500
